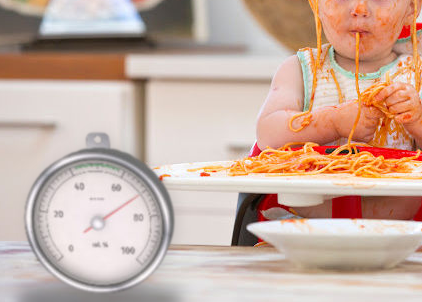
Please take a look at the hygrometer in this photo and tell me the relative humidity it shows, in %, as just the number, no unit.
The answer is 70
